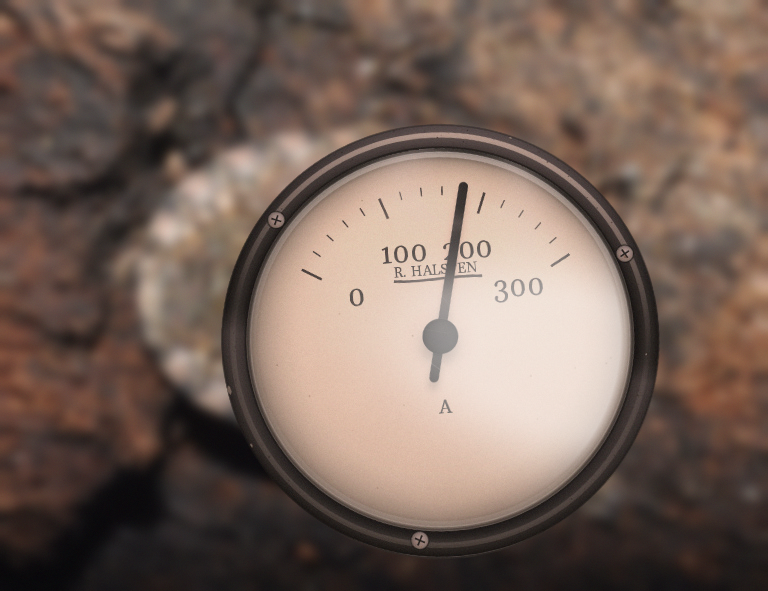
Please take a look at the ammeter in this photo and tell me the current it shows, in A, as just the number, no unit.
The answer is 180
